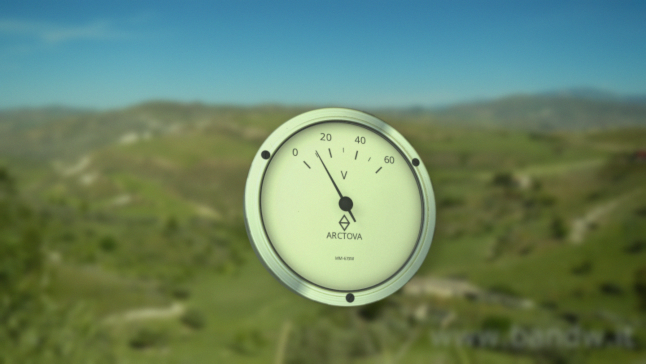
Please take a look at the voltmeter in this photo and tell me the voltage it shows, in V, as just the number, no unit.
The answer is 10
